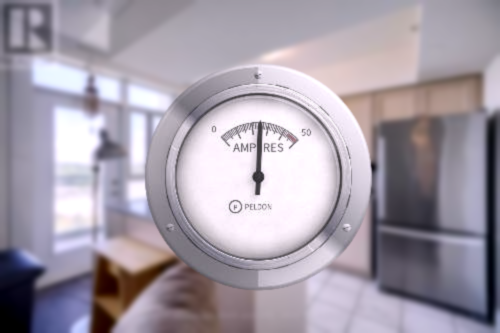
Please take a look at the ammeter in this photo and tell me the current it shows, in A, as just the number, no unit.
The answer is 25
